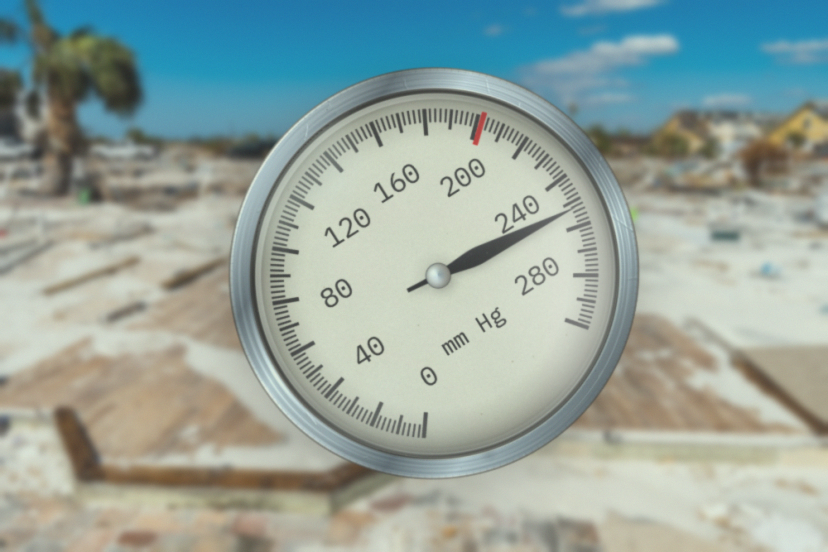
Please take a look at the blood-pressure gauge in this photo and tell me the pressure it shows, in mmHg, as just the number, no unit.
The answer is 252
